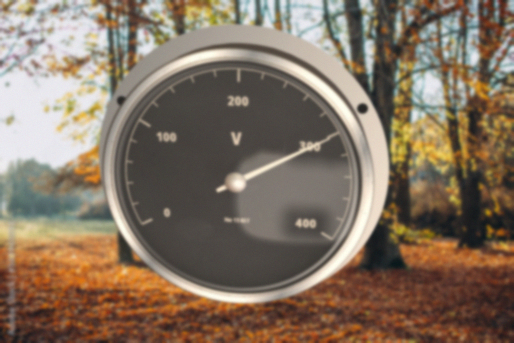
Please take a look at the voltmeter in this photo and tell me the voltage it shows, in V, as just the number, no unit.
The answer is 300
